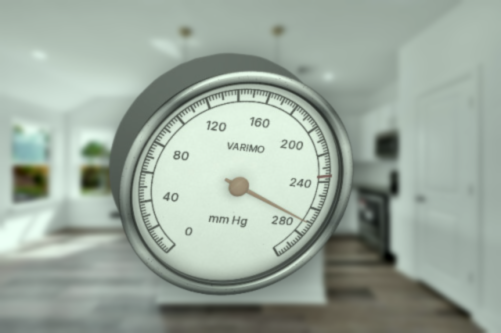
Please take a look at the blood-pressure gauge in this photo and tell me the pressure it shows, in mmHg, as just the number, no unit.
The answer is 270
